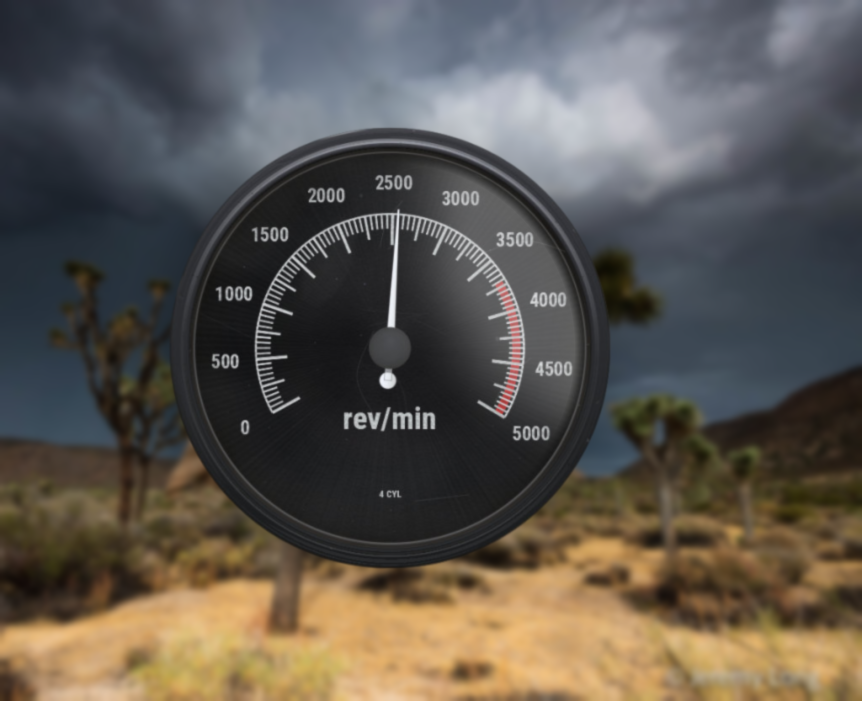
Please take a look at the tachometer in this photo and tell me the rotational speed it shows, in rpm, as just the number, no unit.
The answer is 2550
